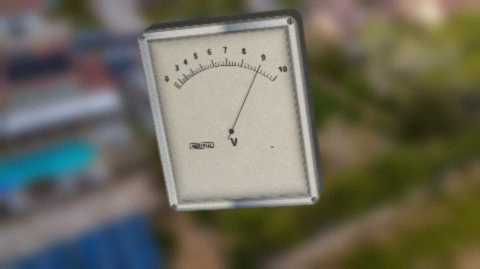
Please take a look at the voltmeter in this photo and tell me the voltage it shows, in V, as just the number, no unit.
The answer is 9
